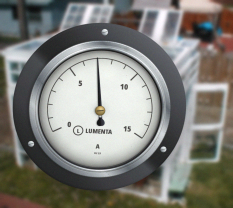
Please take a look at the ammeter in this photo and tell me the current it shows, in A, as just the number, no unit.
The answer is 7
